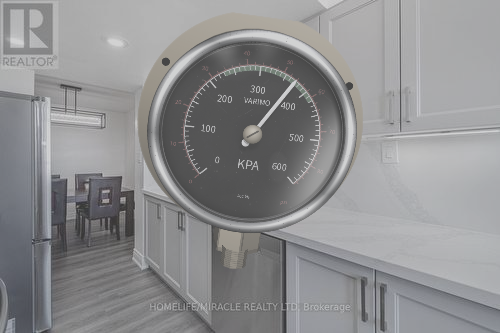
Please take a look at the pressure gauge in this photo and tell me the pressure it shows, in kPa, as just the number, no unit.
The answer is 370
